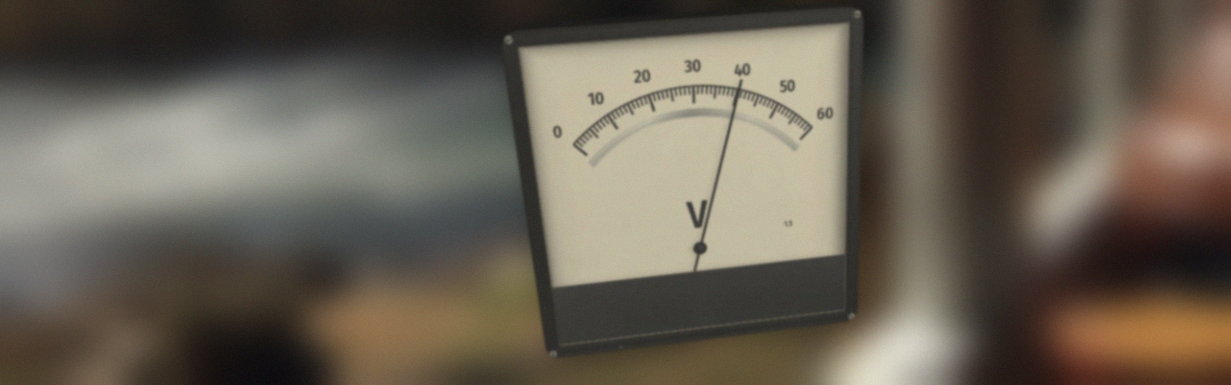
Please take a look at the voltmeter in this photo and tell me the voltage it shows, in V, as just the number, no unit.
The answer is 40
